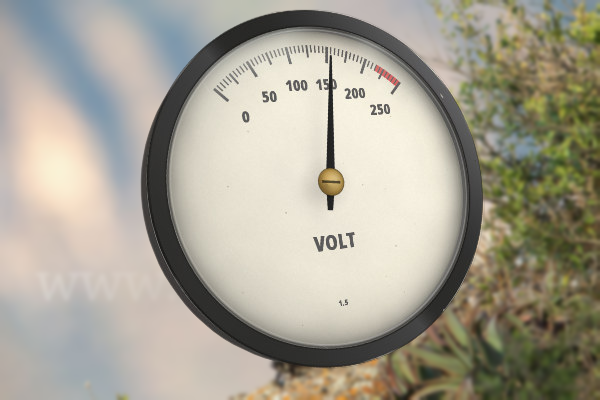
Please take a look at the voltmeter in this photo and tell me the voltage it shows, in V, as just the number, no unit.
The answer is 150
